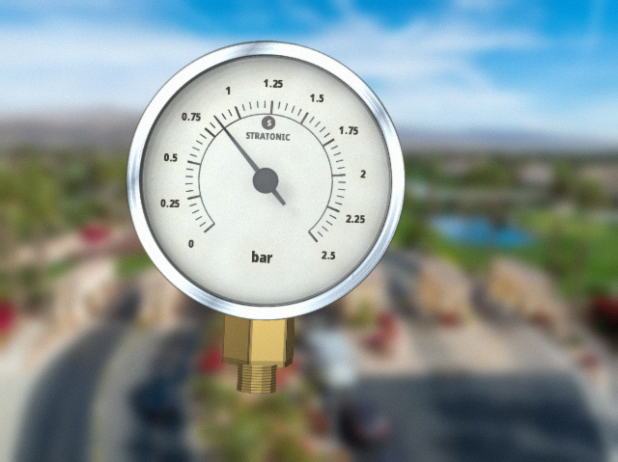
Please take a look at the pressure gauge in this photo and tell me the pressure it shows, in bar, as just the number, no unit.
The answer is 0.85
